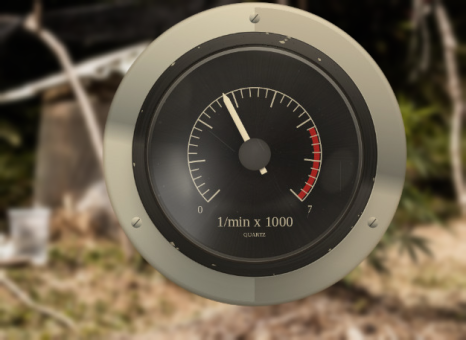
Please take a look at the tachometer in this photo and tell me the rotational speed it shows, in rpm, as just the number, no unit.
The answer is 2800
